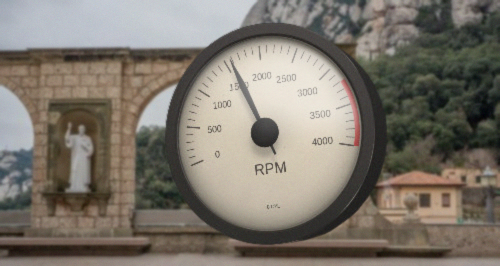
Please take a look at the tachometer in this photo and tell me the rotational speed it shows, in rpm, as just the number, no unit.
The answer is 1600
